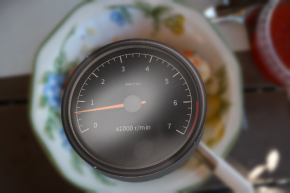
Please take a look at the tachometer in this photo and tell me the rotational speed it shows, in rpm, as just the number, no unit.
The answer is 600
